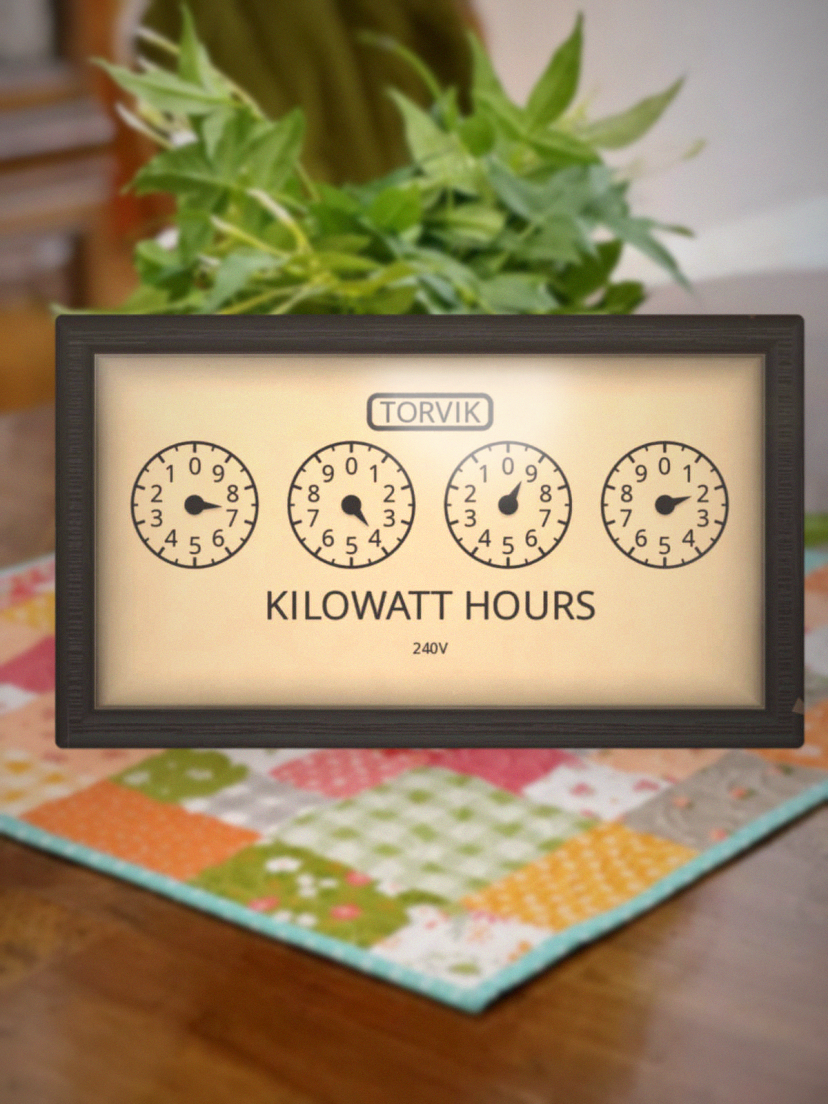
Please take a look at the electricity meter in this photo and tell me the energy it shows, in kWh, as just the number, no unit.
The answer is 7392
